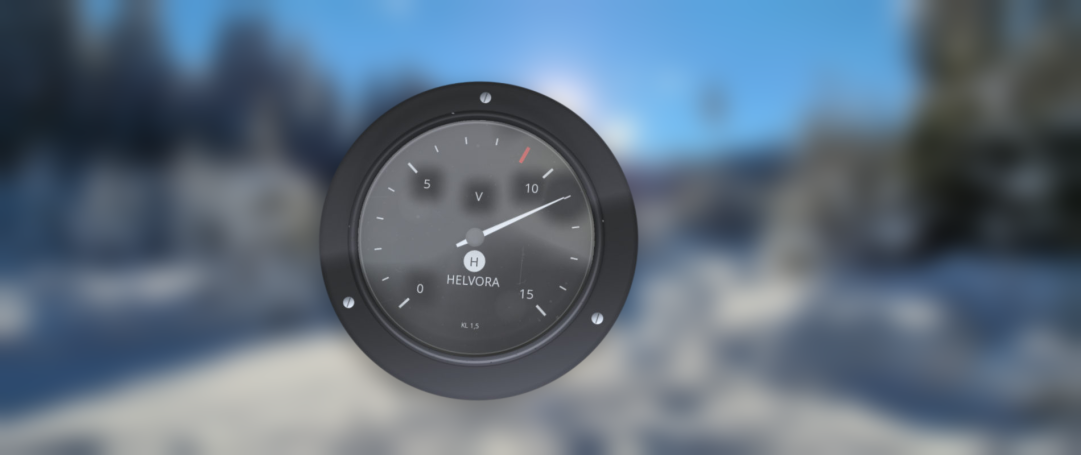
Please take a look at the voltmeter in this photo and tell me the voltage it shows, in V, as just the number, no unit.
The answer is 11
